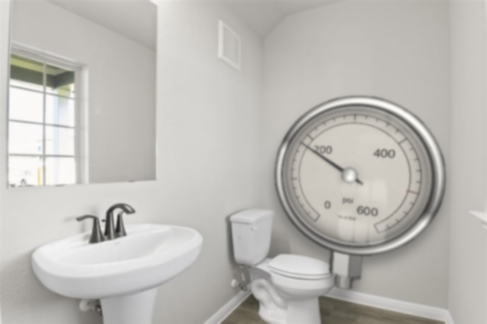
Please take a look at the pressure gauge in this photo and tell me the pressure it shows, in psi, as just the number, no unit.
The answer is 180
